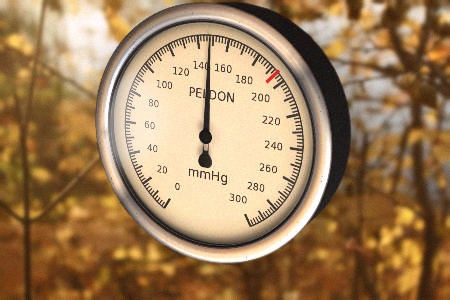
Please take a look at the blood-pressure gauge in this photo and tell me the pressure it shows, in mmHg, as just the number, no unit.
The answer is 150
